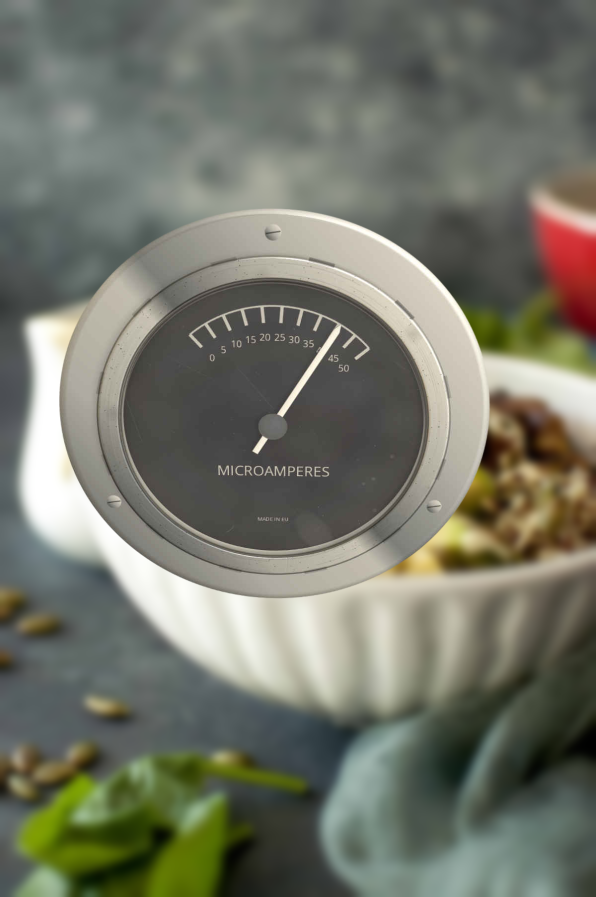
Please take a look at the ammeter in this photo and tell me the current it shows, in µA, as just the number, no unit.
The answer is 40
